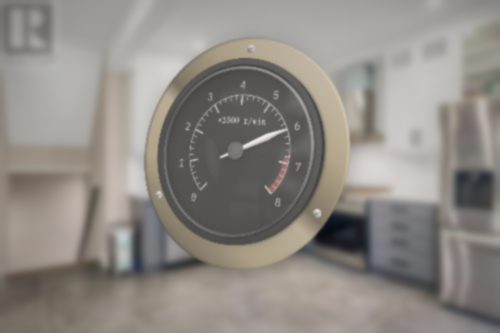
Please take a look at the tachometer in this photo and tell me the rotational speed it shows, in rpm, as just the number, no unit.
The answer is 6000
